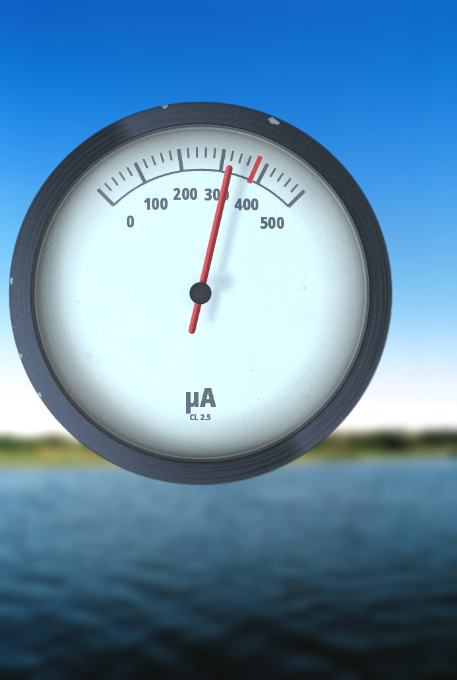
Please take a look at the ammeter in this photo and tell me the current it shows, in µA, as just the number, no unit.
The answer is 320
